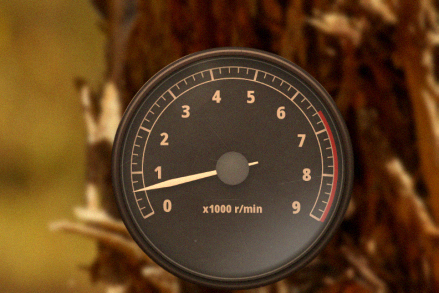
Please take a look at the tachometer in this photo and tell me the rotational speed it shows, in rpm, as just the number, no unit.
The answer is 600
